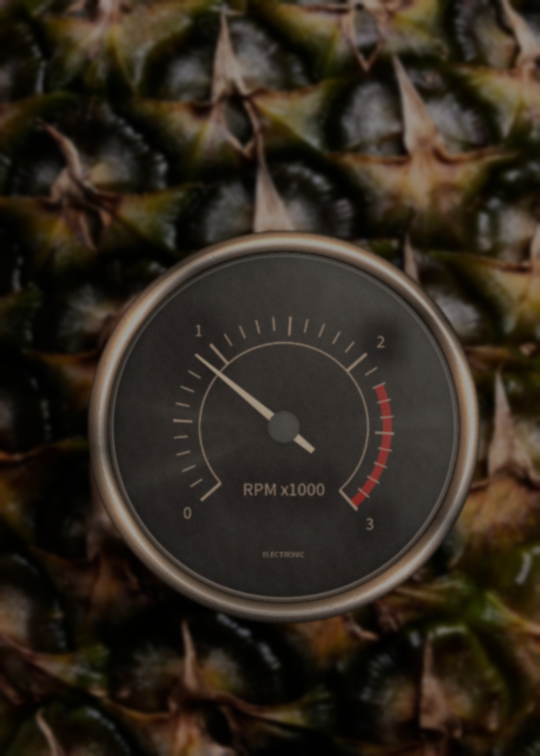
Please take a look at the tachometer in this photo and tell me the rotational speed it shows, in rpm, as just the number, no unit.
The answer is 900
